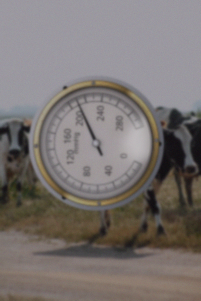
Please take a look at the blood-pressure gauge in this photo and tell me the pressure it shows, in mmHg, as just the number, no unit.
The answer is 210
